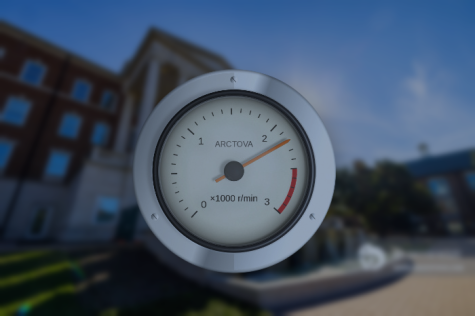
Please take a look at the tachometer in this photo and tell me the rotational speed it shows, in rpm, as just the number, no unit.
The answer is 2200
